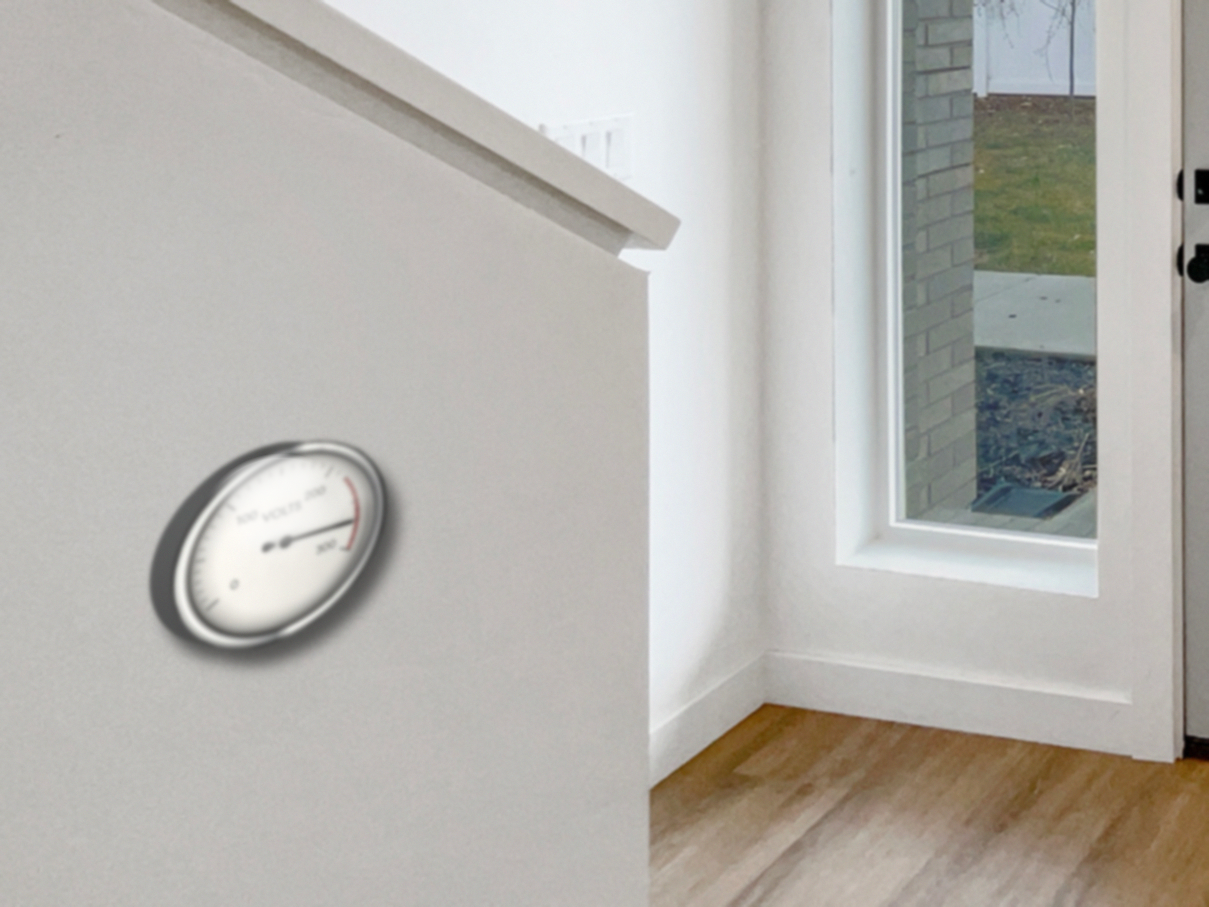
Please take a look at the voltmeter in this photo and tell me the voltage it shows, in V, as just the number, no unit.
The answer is 270
